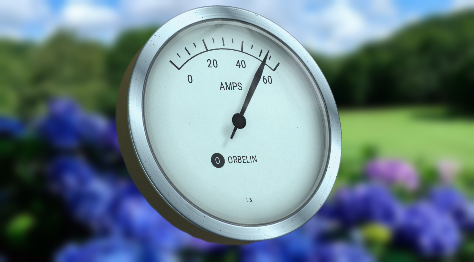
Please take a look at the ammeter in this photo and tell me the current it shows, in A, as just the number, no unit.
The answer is 52.5
